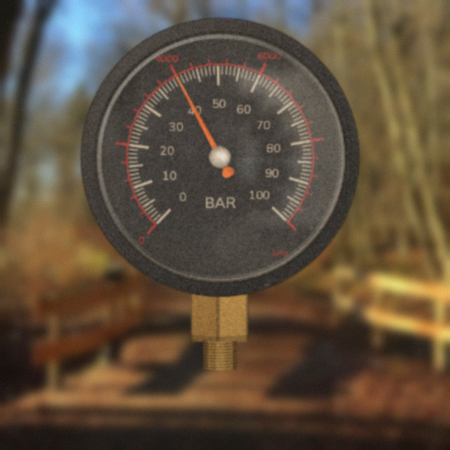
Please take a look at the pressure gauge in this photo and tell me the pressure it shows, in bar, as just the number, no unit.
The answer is 40
